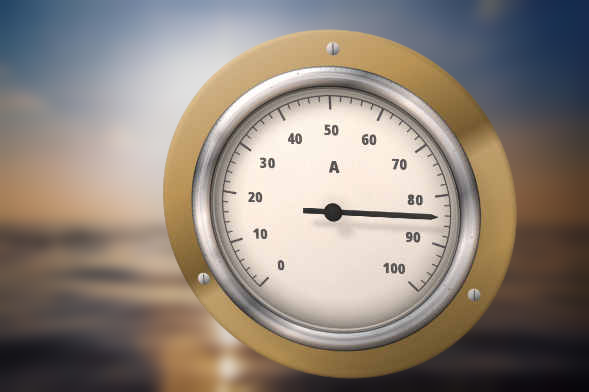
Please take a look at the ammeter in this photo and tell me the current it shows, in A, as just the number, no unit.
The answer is 84
